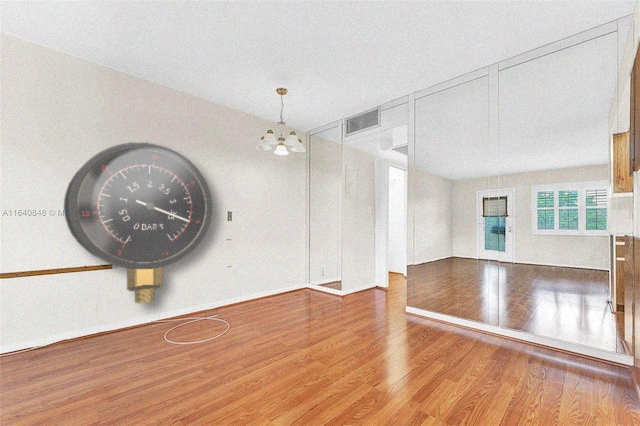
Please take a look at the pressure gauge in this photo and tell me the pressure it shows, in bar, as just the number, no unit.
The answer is 3.5
